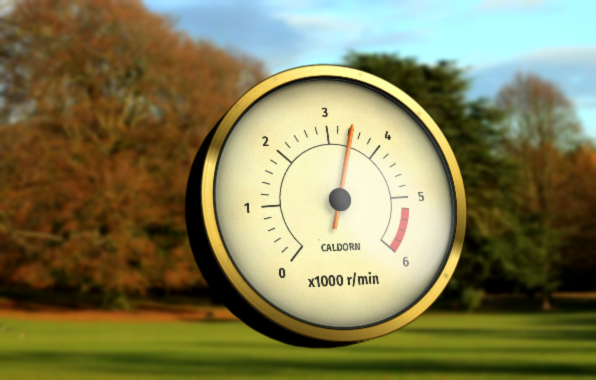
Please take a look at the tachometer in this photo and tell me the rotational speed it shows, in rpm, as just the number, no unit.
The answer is 3400
